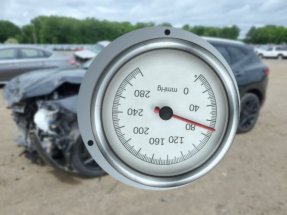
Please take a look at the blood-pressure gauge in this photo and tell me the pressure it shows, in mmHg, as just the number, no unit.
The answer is 70
